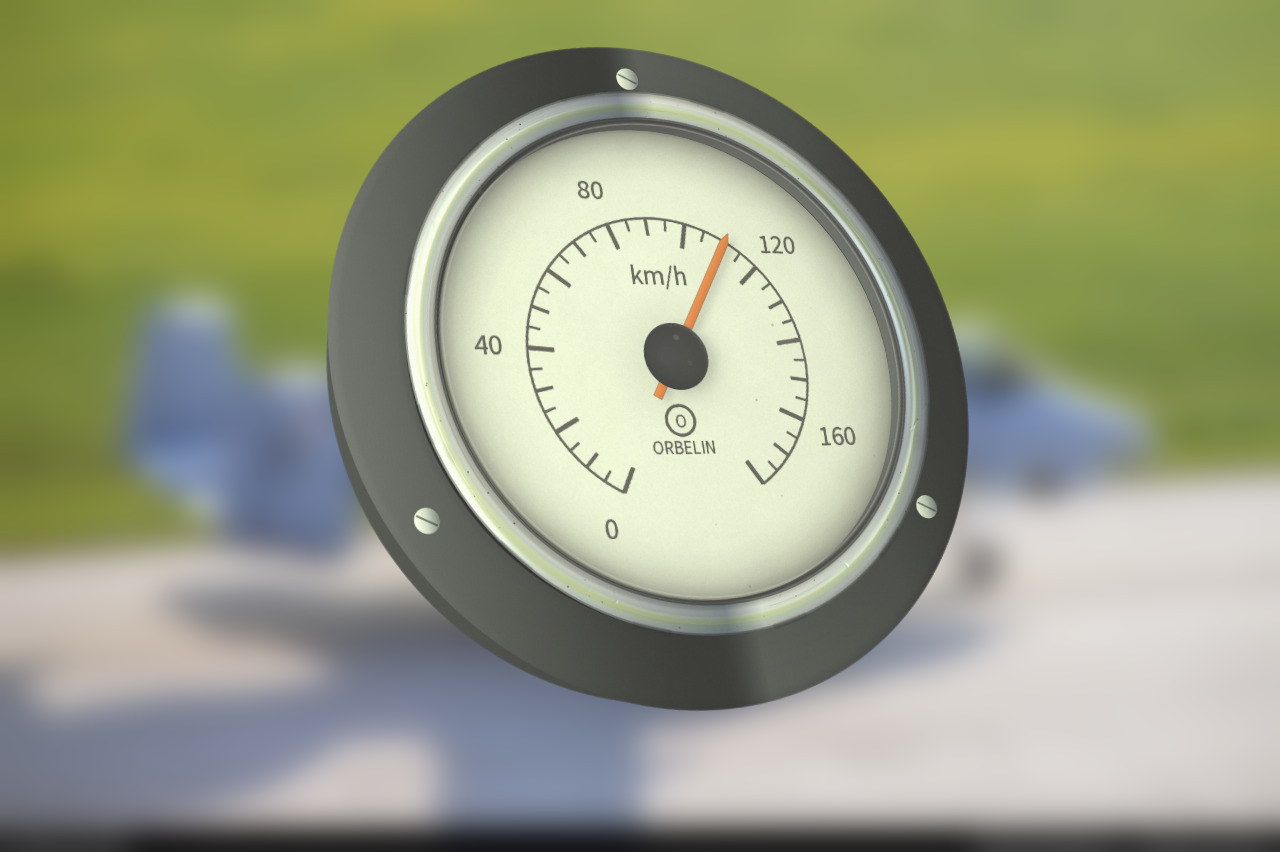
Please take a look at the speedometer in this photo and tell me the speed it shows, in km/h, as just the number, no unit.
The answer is 110
